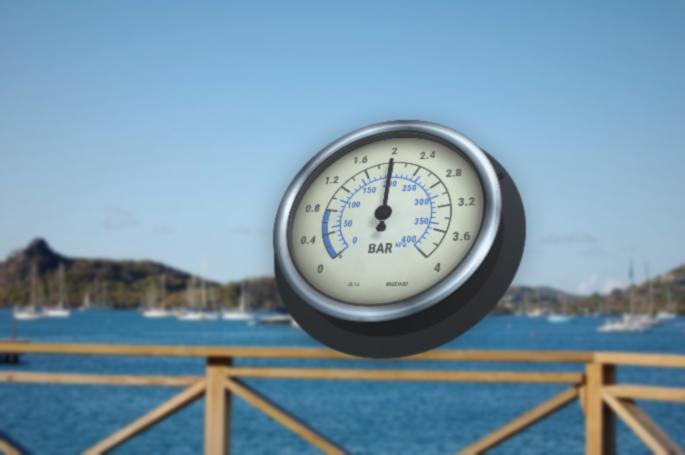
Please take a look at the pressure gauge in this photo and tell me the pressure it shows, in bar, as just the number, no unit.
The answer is 2
